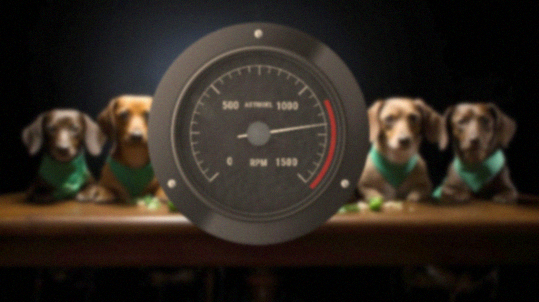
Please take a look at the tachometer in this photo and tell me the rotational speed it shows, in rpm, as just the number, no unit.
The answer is 1200
